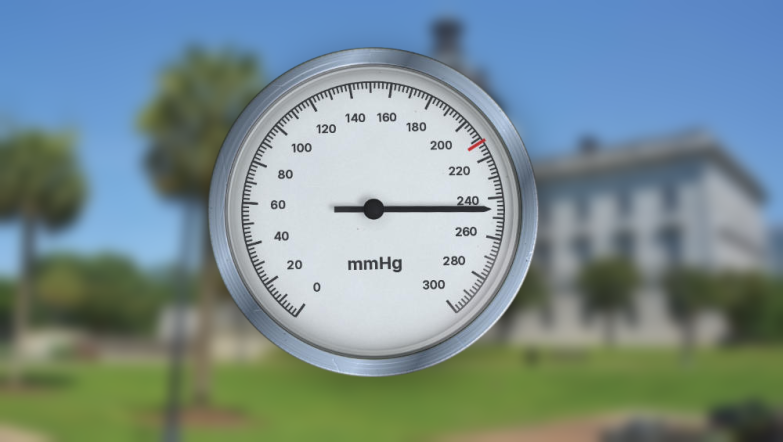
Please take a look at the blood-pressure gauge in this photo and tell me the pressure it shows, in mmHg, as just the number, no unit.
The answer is 246
